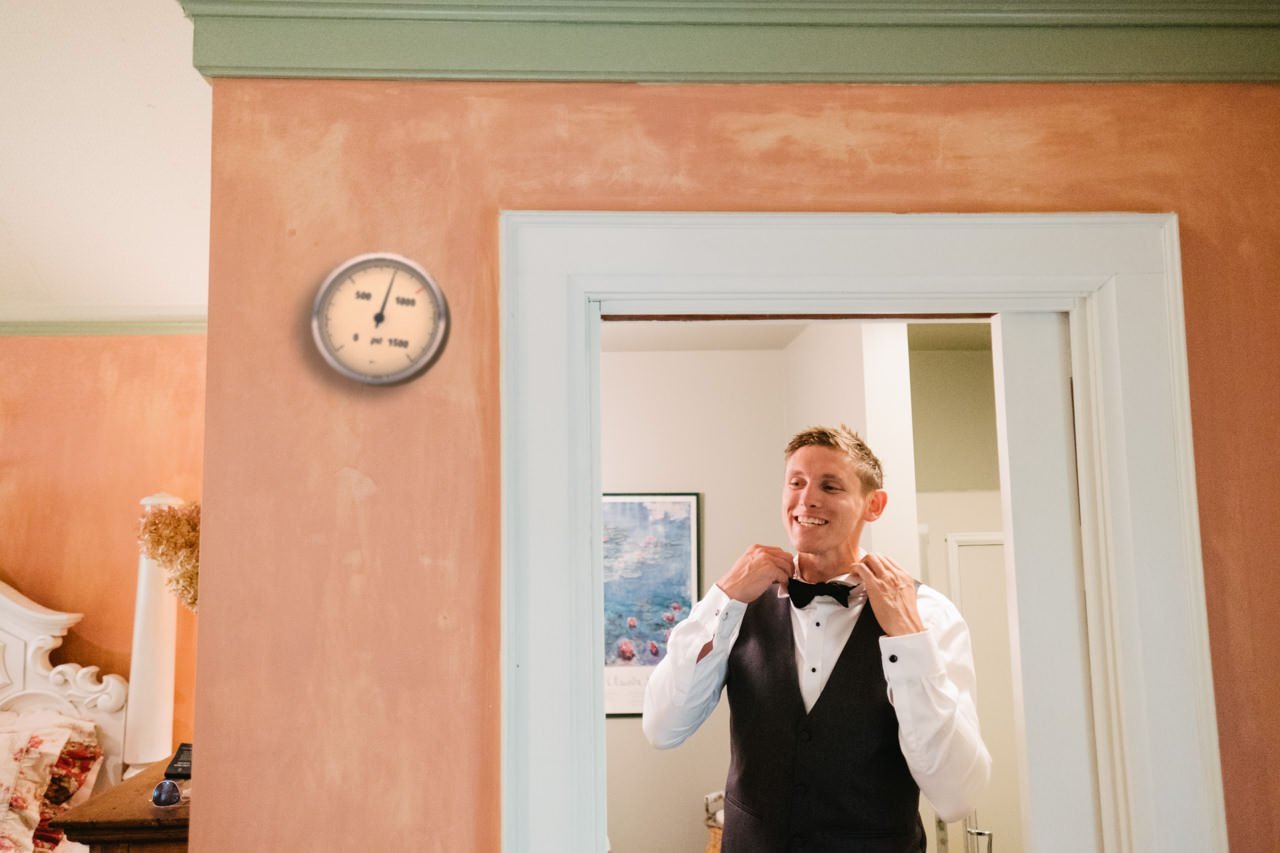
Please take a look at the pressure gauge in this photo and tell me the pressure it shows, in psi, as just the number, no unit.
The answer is 800
